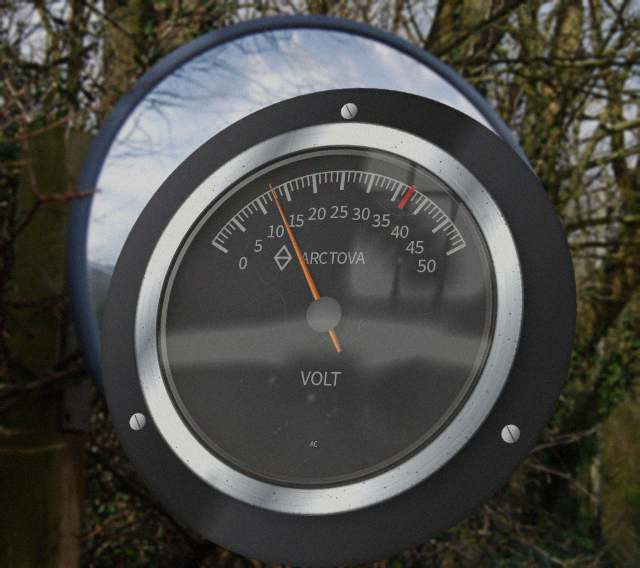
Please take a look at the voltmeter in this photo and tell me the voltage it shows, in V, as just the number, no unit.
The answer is 13
